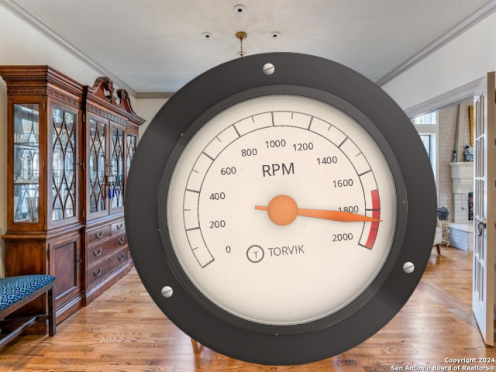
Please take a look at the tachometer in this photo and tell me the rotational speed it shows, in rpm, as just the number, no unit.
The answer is 1850
